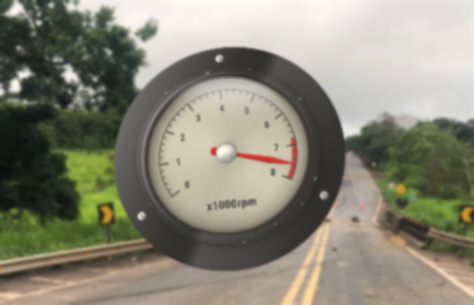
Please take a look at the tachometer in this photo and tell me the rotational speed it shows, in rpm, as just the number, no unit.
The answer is 7600
